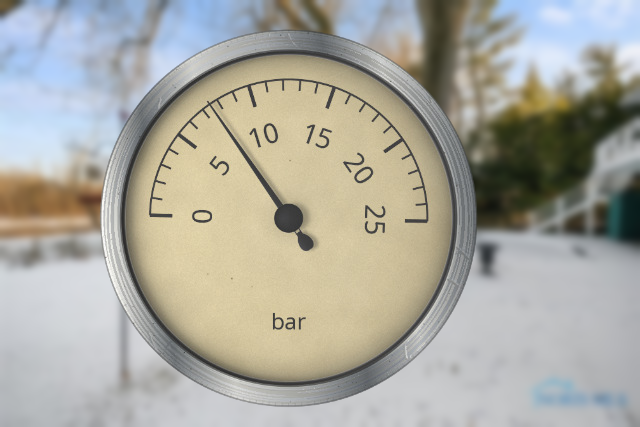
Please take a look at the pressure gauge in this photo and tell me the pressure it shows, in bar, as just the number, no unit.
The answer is 7.5
